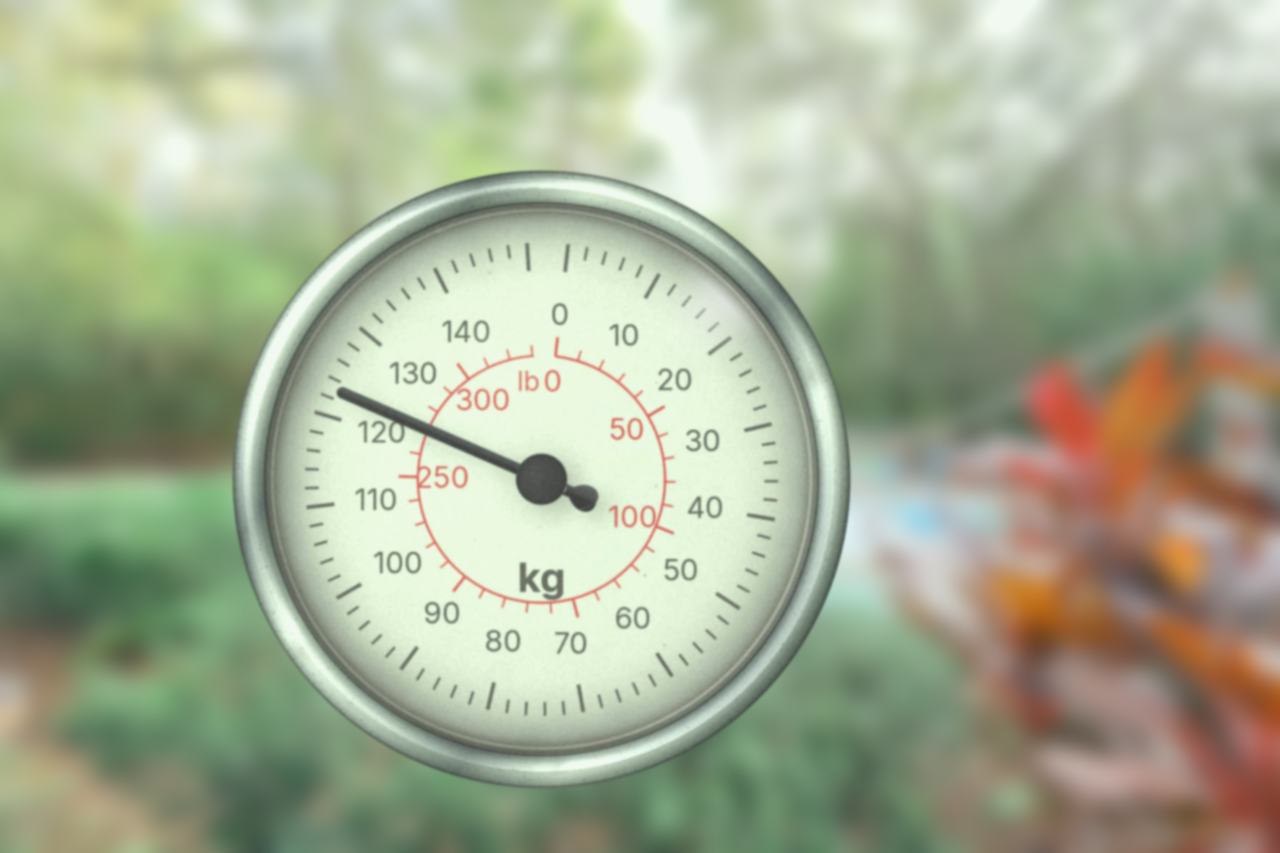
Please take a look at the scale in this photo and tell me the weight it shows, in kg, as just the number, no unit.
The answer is 123
